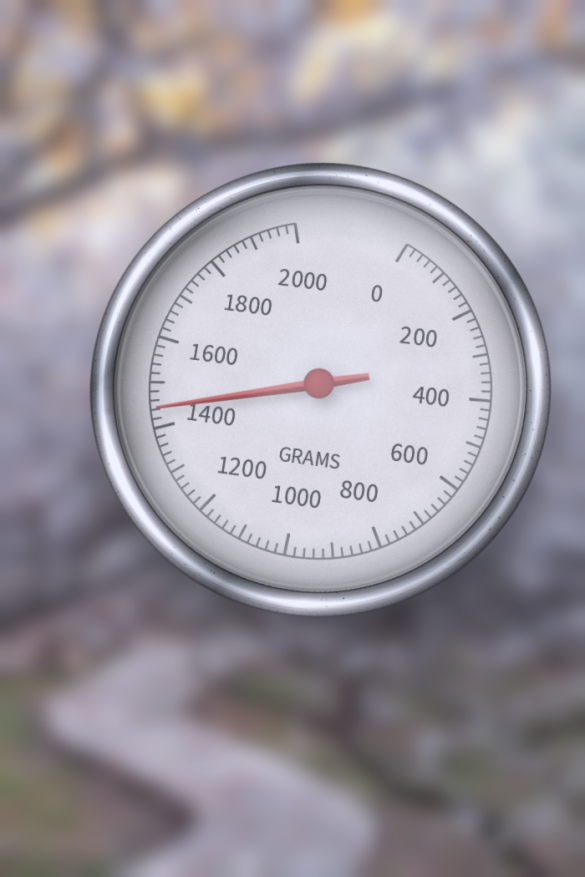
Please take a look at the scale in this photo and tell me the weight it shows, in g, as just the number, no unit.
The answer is 1440
